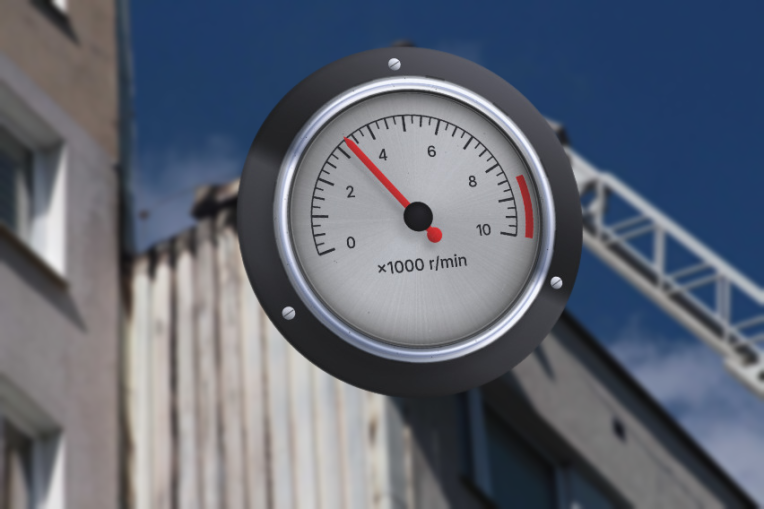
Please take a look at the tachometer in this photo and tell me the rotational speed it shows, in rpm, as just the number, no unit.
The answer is 3250
